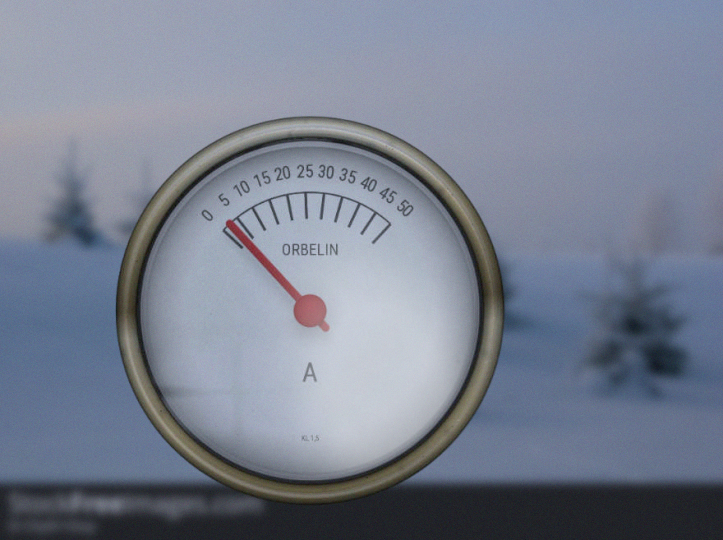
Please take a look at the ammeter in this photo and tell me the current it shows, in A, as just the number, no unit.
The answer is 2.5
